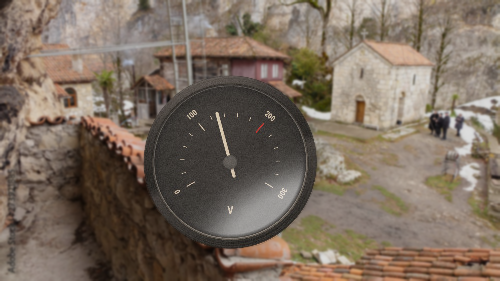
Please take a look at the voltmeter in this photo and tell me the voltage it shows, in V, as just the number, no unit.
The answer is 130
